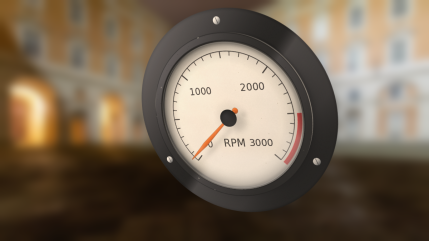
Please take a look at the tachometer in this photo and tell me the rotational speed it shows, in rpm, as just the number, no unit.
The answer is 50
